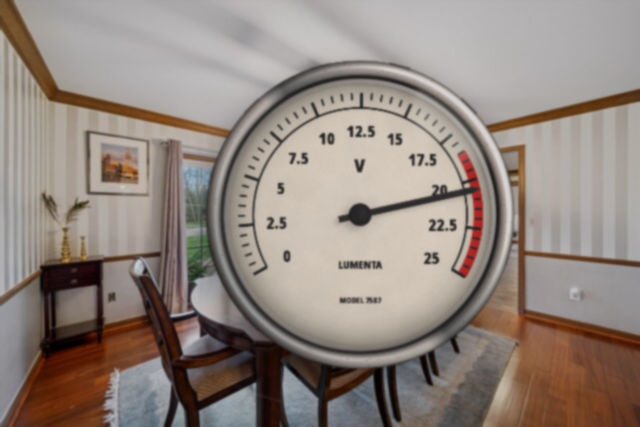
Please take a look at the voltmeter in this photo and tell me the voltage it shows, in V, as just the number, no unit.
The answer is 20.5
